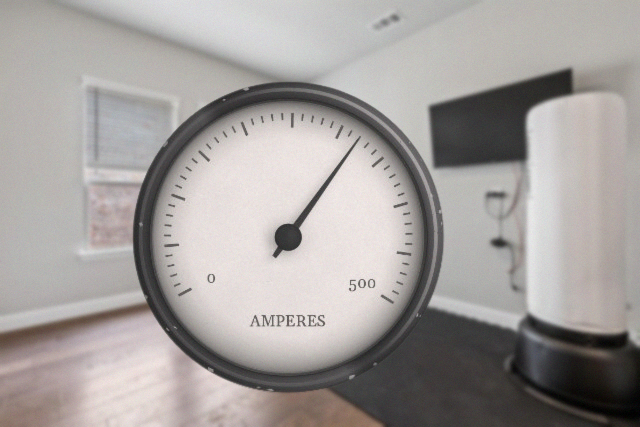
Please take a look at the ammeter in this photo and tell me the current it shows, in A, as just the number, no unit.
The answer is 320
